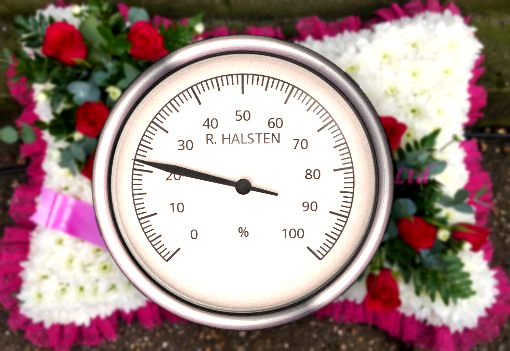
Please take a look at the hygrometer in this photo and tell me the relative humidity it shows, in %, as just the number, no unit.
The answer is 22
